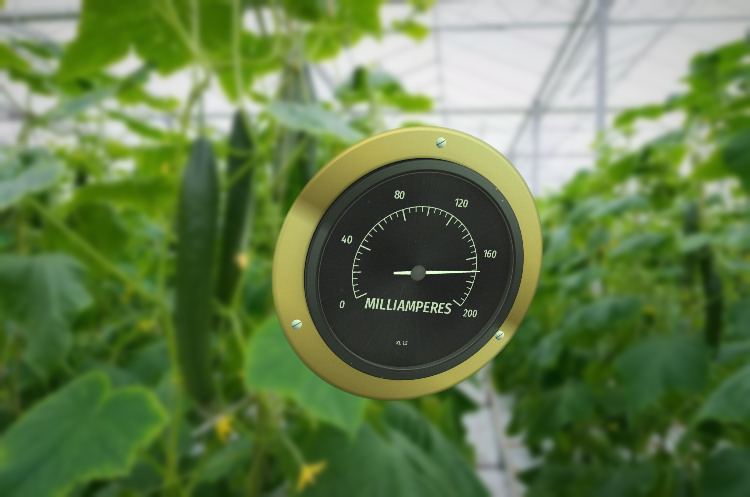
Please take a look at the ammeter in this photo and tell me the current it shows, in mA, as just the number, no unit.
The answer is 170
